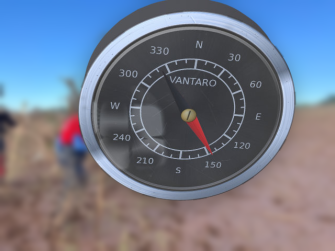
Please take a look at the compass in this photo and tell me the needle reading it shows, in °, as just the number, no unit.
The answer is 145
